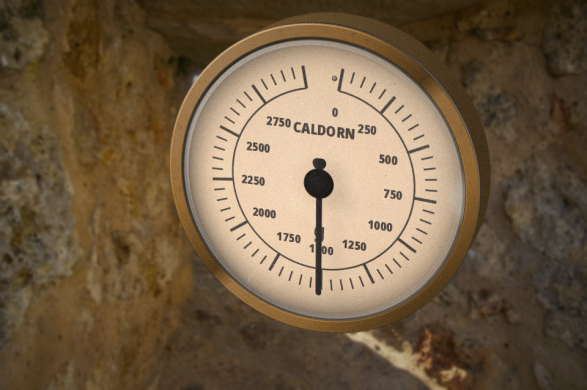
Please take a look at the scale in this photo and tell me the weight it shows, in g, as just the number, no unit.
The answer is 1500
